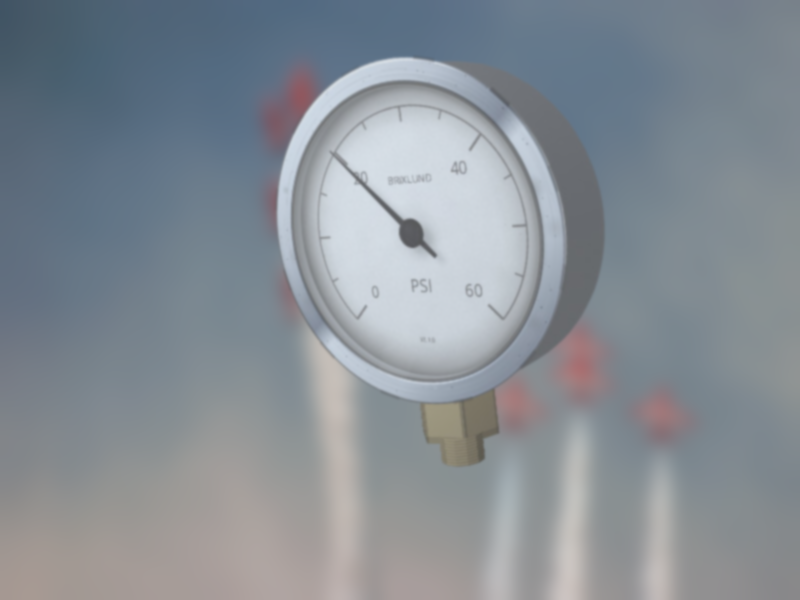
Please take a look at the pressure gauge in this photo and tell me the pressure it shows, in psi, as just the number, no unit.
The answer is 20
